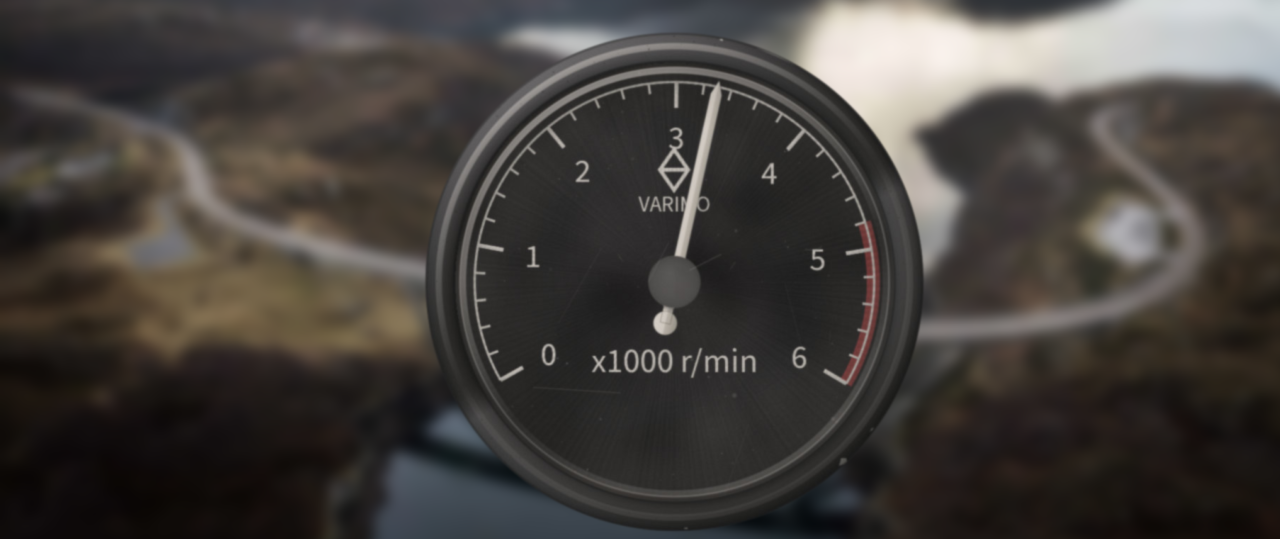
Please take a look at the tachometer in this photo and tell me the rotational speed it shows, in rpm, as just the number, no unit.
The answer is 3300
